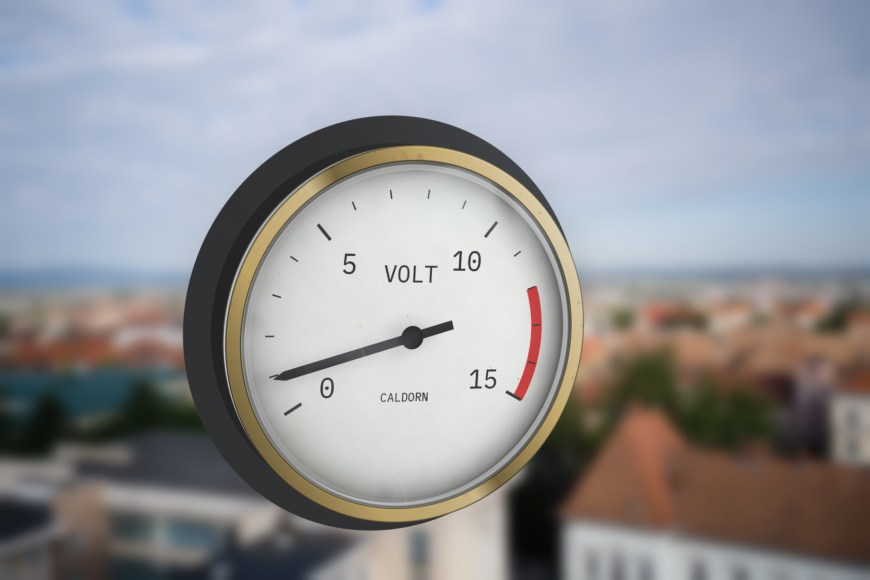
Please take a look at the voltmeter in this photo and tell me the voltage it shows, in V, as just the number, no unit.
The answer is 1
